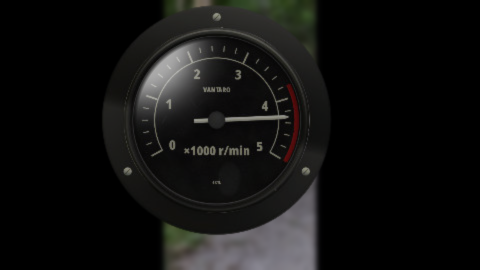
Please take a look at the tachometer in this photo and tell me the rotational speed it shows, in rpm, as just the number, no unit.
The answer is 4300
